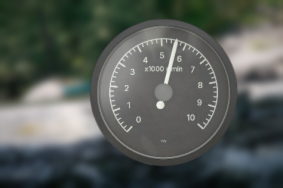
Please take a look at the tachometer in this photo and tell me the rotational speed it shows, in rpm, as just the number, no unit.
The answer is 5600
